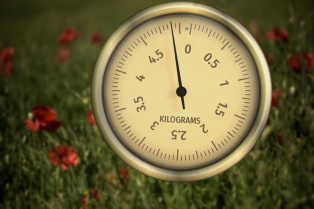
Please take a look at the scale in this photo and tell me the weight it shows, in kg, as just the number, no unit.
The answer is 4.9
